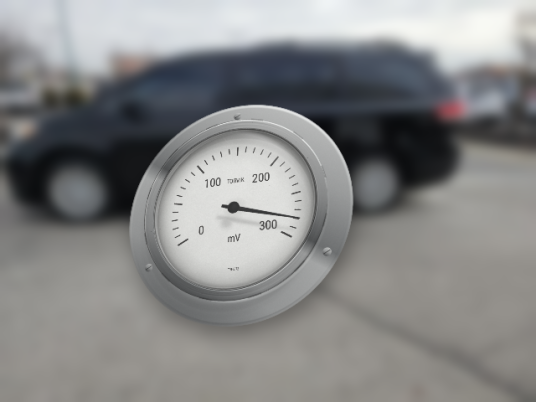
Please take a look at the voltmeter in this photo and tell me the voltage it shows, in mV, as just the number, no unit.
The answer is 280
